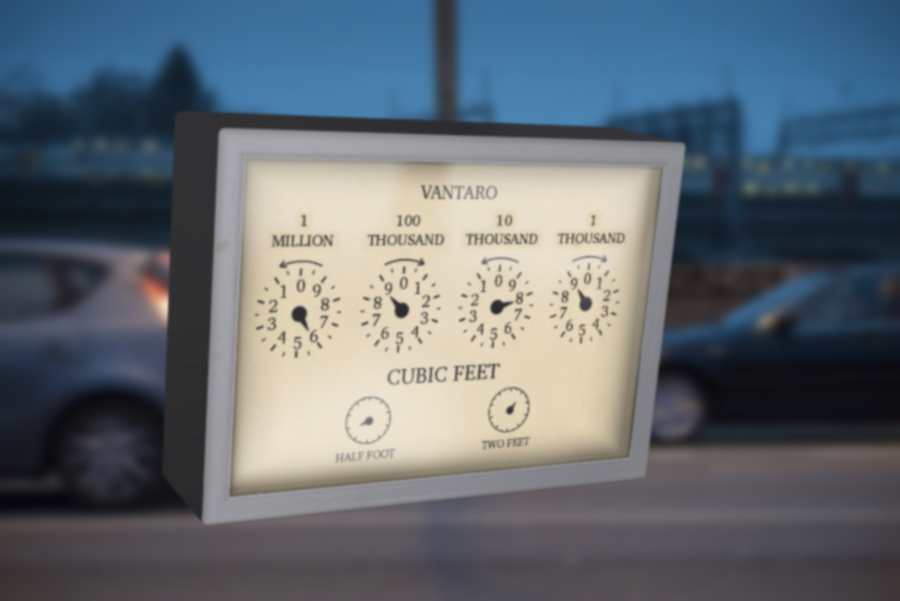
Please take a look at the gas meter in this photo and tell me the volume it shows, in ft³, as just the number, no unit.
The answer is 587900
